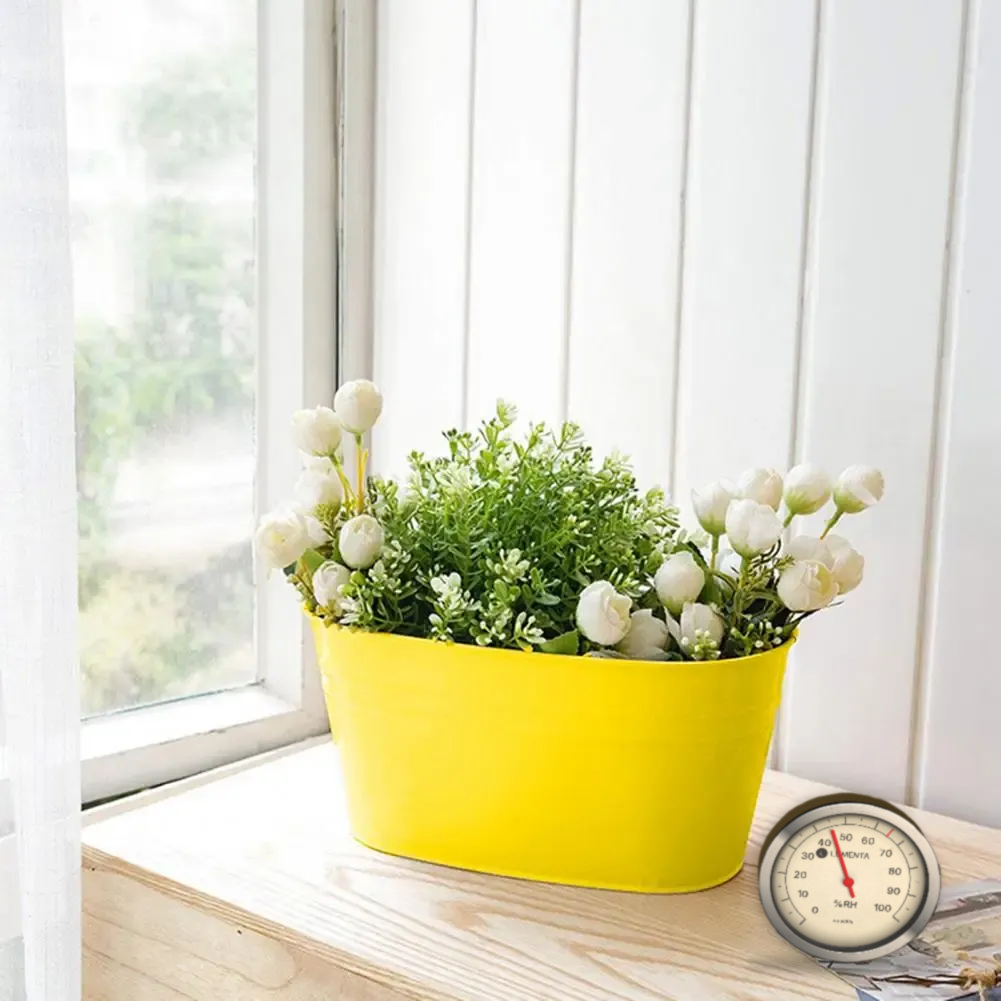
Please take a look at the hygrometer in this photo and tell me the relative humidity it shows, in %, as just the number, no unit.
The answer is 45
